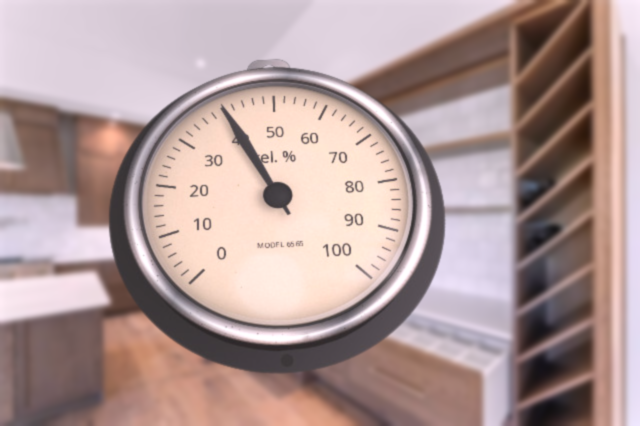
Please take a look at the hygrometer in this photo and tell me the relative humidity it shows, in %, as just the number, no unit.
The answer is 40
